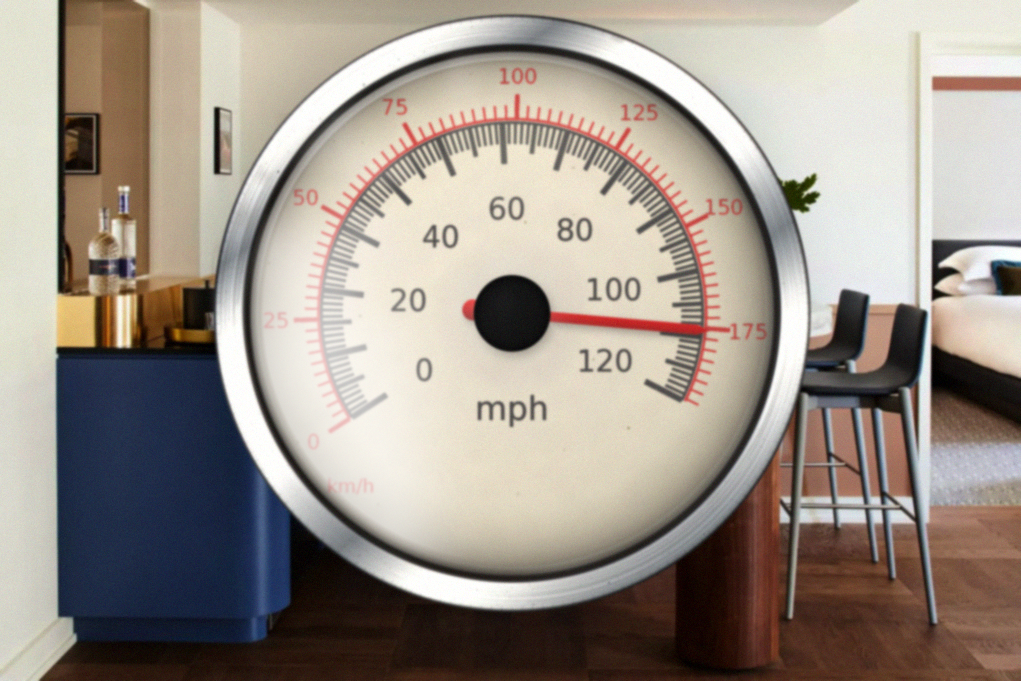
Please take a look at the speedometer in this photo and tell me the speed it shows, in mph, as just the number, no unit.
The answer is 109
